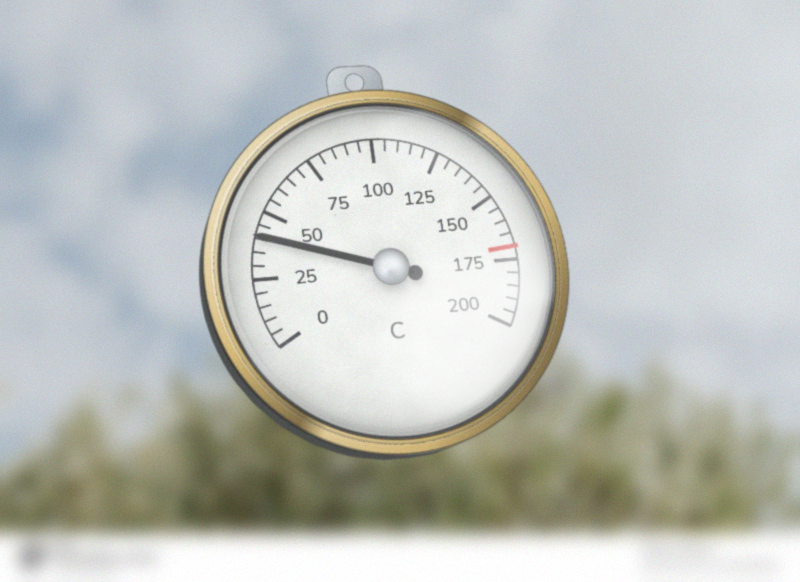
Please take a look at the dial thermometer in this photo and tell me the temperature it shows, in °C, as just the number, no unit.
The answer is 40
